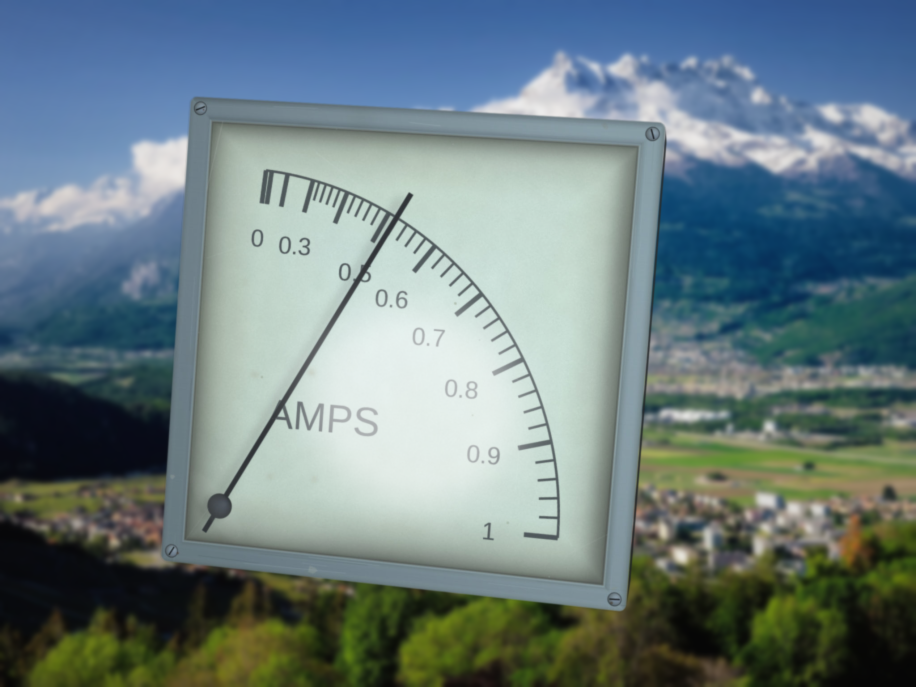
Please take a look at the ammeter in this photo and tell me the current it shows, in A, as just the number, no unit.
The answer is 0.52
